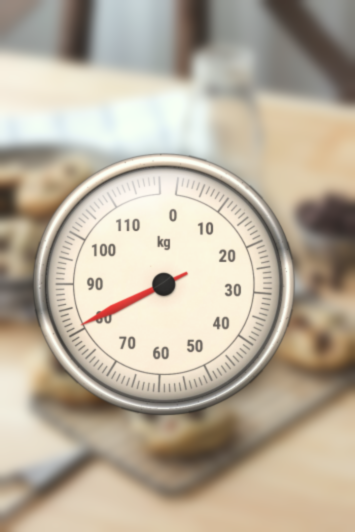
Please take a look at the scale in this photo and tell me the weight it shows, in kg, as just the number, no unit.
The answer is 81
